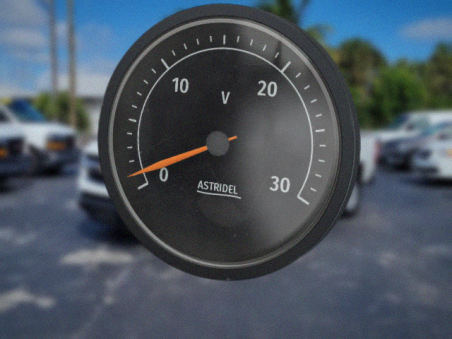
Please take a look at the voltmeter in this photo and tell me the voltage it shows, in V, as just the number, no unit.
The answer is 1
